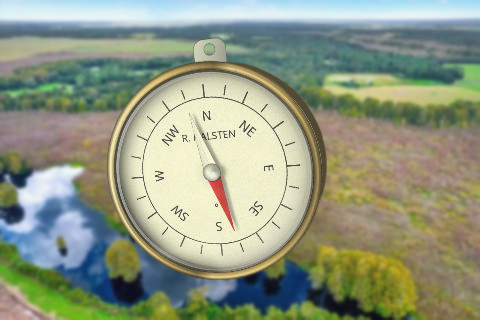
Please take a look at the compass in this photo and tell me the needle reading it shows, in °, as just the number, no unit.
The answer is 165
